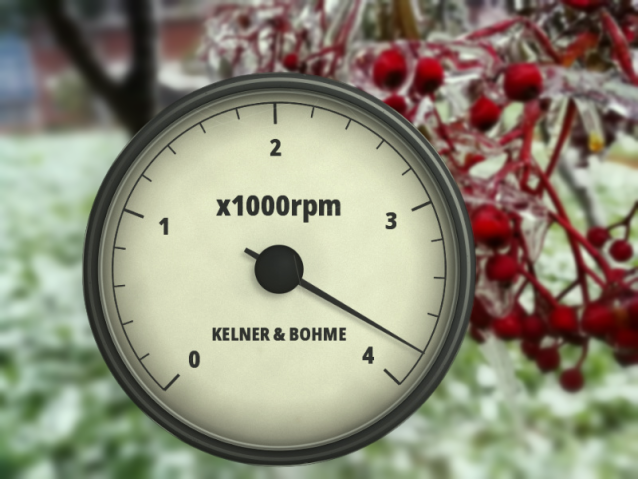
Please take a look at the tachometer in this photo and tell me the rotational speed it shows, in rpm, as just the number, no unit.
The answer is 3800
